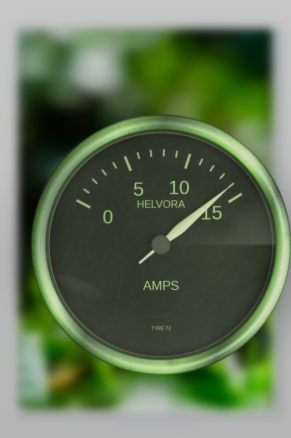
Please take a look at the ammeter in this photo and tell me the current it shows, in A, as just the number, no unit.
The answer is 14
